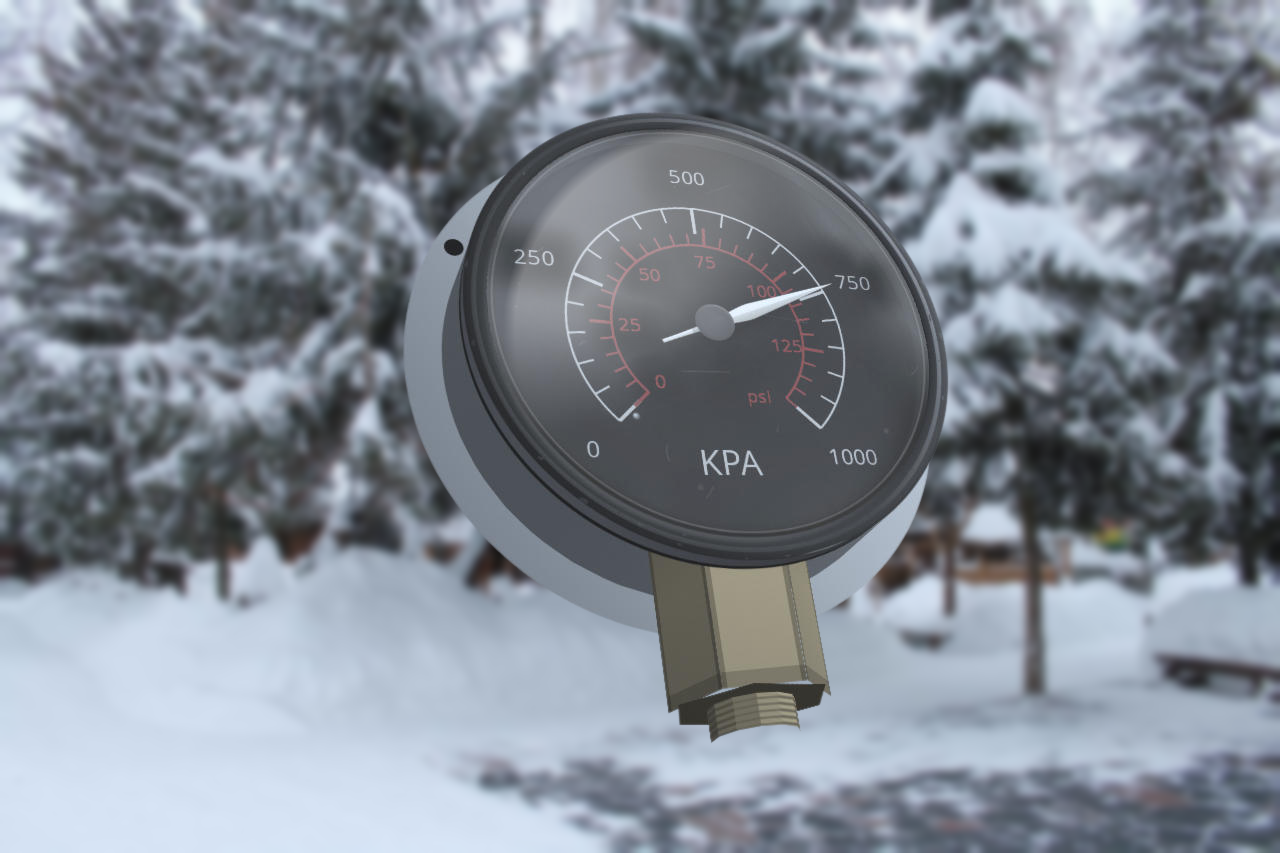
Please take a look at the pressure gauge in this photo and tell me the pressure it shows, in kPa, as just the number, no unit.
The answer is 750
